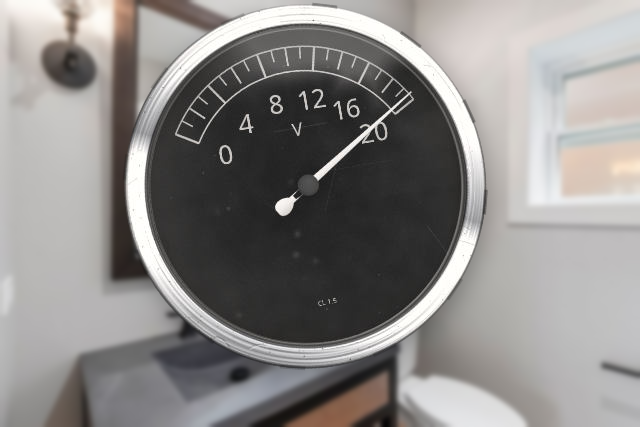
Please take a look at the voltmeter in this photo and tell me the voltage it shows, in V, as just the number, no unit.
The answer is 19.5
